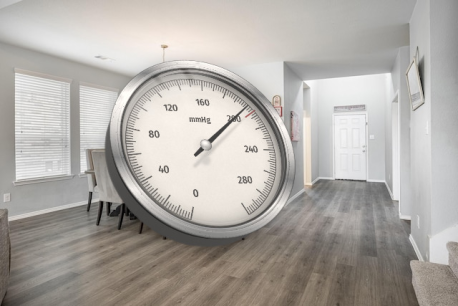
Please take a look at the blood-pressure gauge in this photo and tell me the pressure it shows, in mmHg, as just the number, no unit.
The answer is 200
